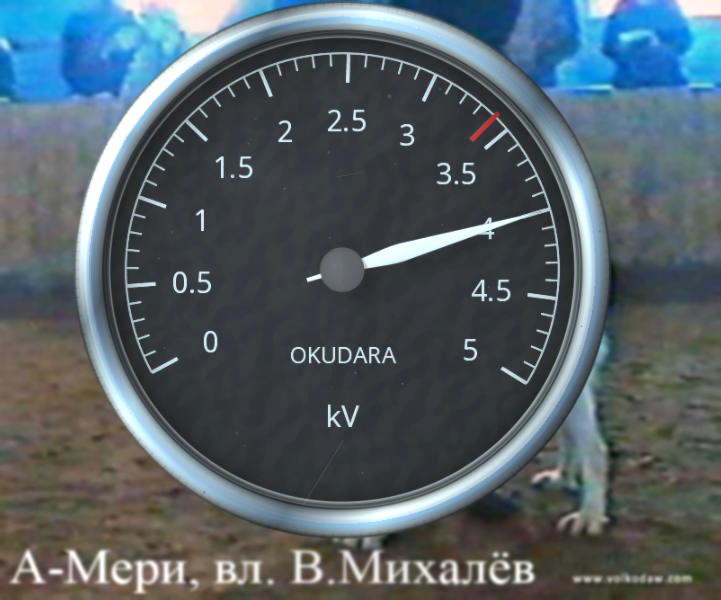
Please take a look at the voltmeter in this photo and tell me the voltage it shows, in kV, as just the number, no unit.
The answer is 4
